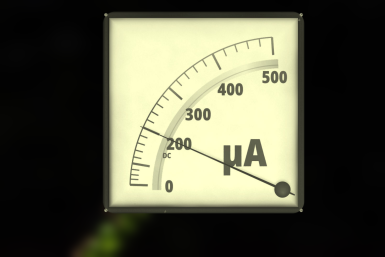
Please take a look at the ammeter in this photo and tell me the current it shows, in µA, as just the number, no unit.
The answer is 200
